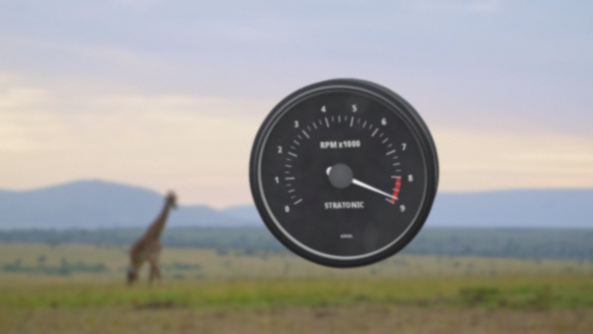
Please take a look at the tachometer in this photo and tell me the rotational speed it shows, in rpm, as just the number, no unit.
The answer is 8750
